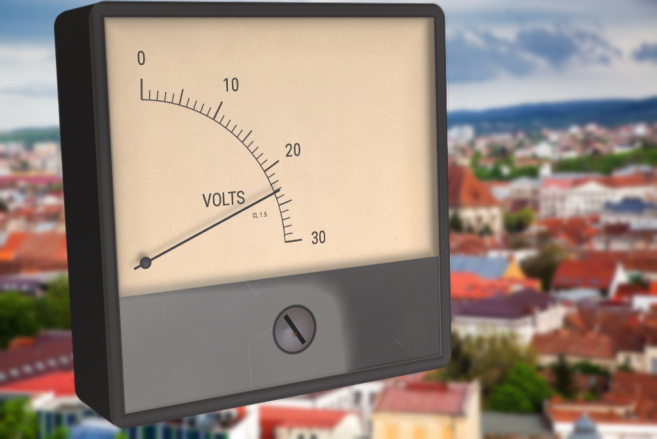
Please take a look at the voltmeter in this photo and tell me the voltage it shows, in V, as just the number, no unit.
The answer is 23
